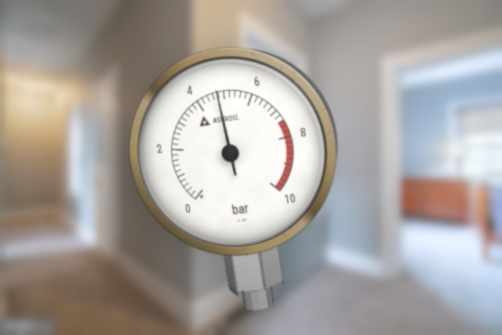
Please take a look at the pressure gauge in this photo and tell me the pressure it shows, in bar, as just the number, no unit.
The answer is 4.8
